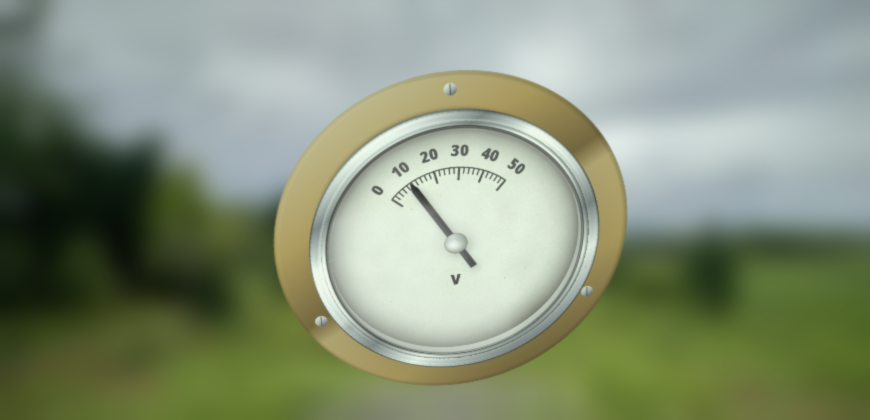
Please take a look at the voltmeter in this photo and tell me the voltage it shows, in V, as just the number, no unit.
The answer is 10
